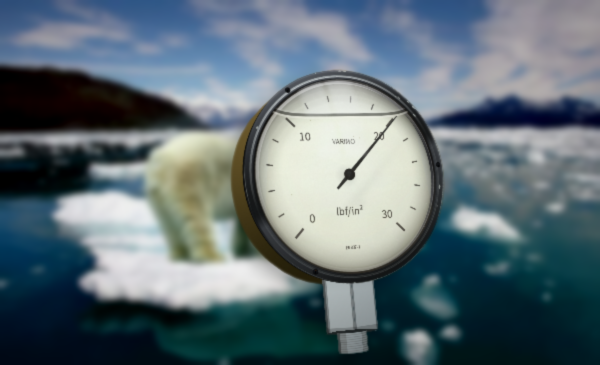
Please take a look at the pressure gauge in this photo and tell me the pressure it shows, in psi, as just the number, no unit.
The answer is 20
